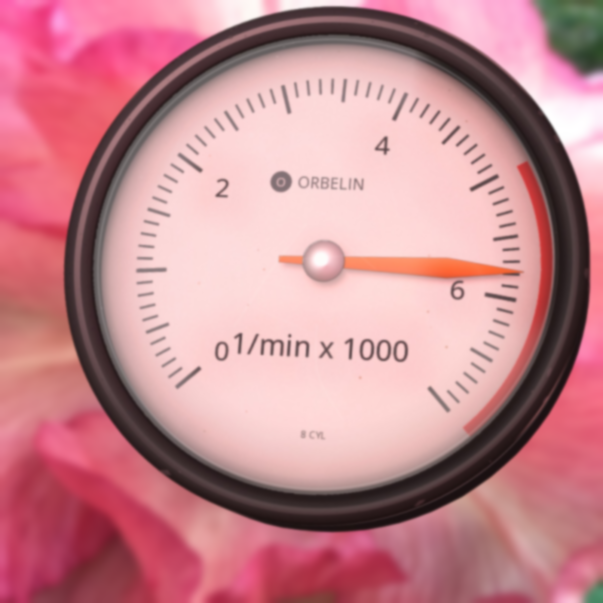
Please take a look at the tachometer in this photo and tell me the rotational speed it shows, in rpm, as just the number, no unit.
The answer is 5800
